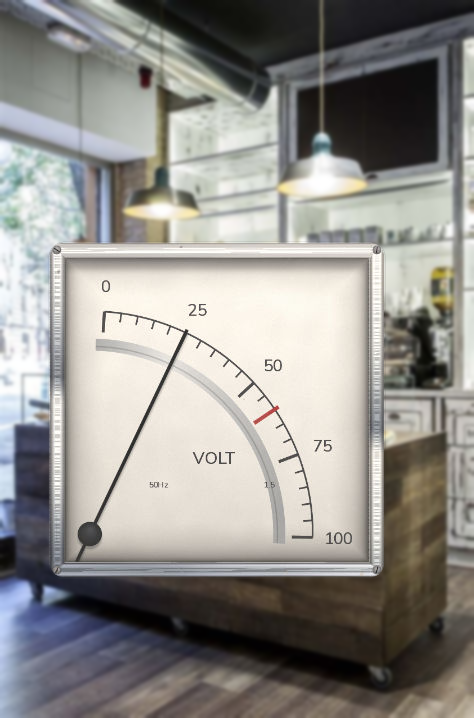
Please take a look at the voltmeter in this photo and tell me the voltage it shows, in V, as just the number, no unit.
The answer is 25
